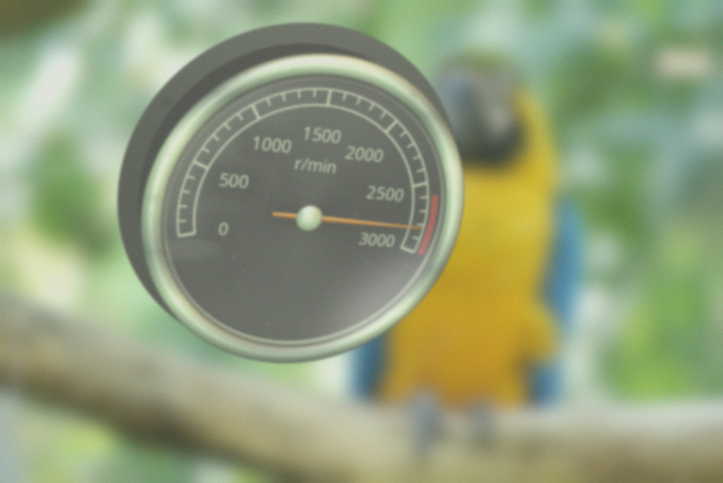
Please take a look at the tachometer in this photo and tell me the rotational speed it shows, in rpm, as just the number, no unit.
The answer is 2800
